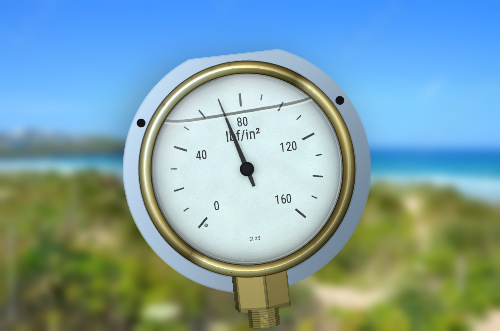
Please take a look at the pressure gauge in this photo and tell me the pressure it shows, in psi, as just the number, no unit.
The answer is 70
